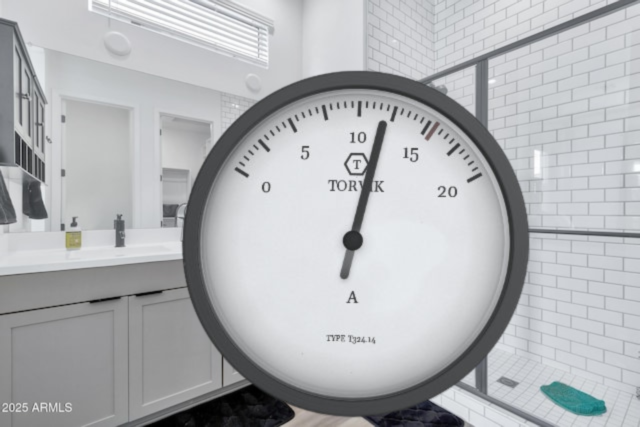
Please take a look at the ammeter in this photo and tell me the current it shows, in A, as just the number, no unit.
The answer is 12
